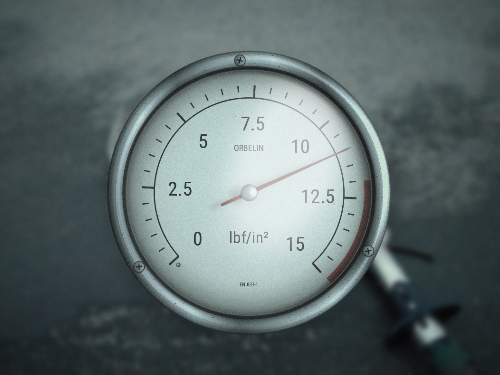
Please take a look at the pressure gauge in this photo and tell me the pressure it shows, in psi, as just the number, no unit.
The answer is 11
